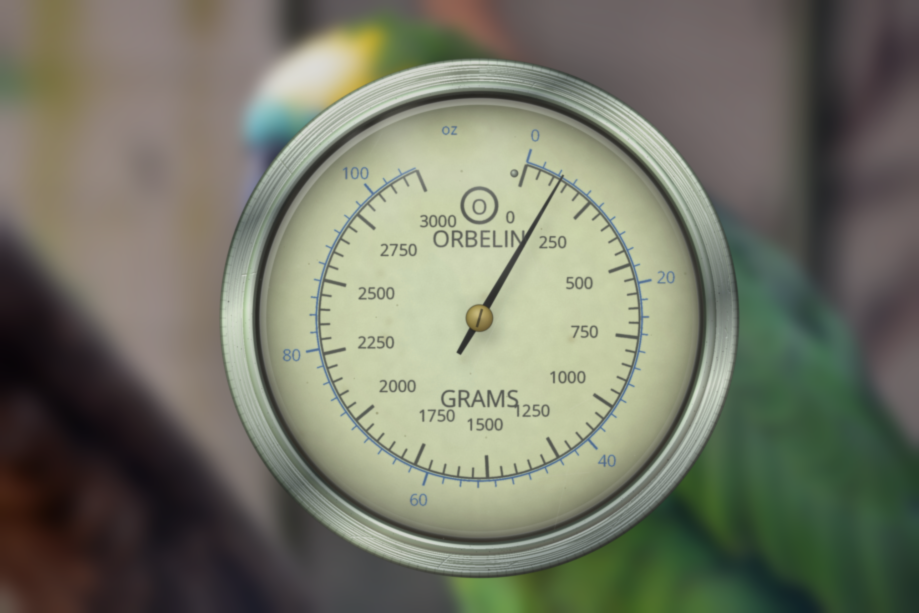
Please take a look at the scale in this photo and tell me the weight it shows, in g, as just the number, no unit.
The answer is 125
